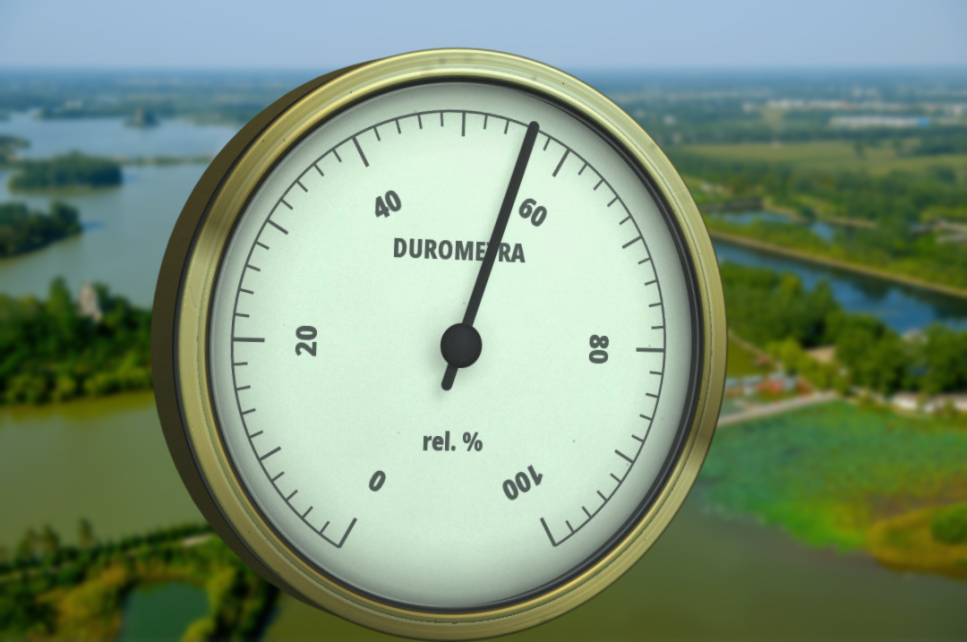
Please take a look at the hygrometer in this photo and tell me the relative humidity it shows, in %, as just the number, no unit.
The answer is 56
